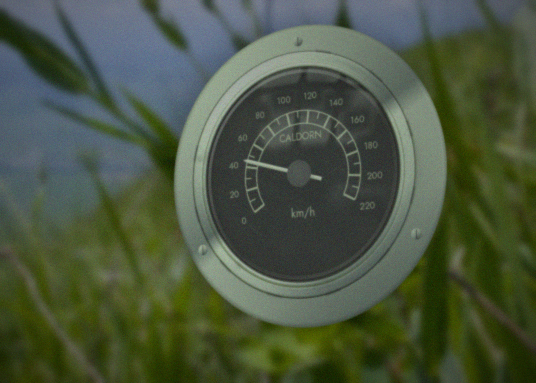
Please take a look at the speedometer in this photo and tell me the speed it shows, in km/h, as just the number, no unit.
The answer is 45
